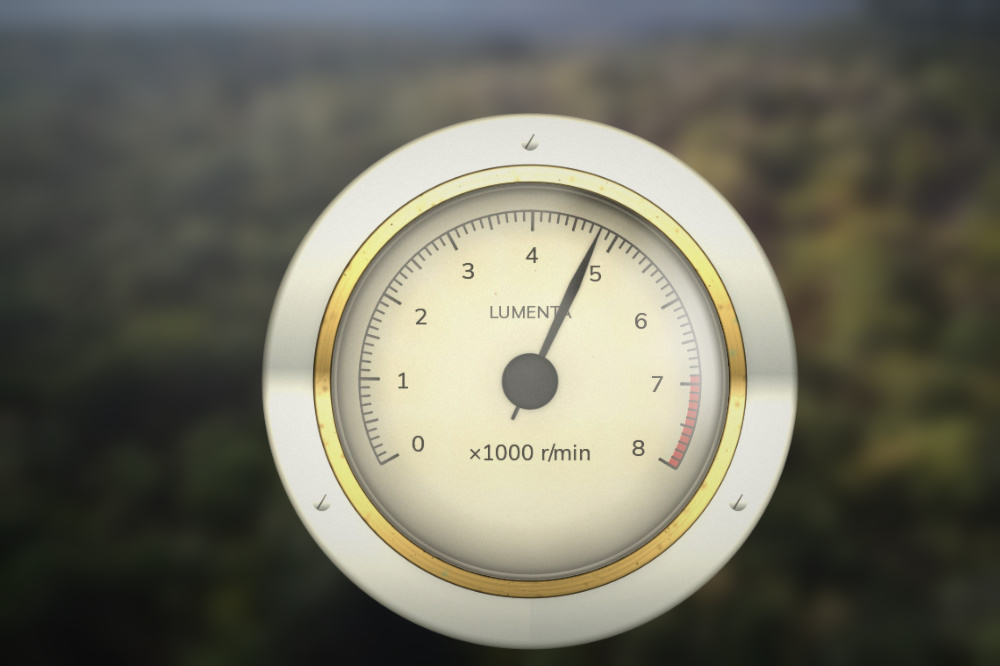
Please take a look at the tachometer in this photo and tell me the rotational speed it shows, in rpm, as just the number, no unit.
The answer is 4800
